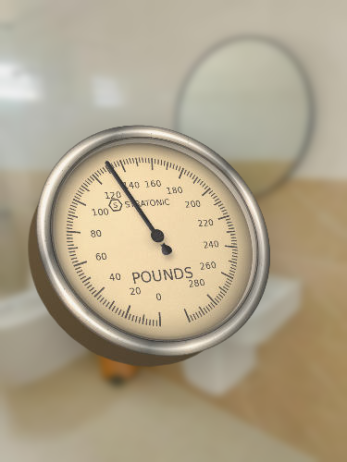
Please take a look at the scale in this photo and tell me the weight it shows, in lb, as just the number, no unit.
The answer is 130
